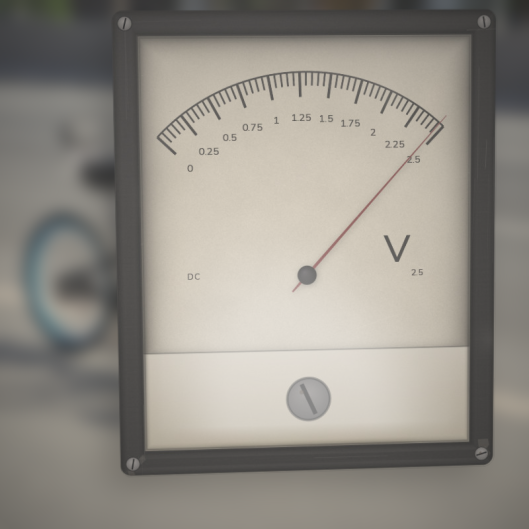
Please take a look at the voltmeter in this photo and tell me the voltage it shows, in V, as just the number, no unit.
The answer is 2.45
